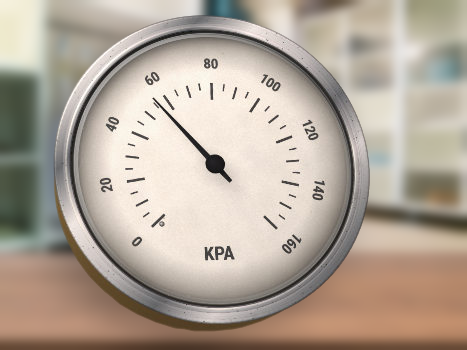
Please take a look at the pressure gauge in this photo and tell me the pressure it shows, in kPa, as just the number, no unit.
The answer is 55
